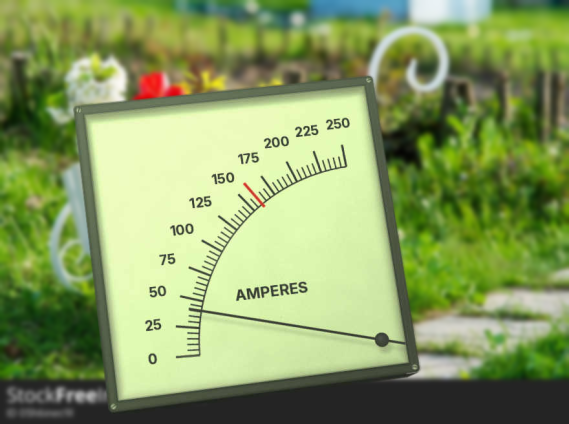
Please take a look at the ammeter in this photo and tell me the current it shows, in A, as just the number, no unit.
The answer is 40
